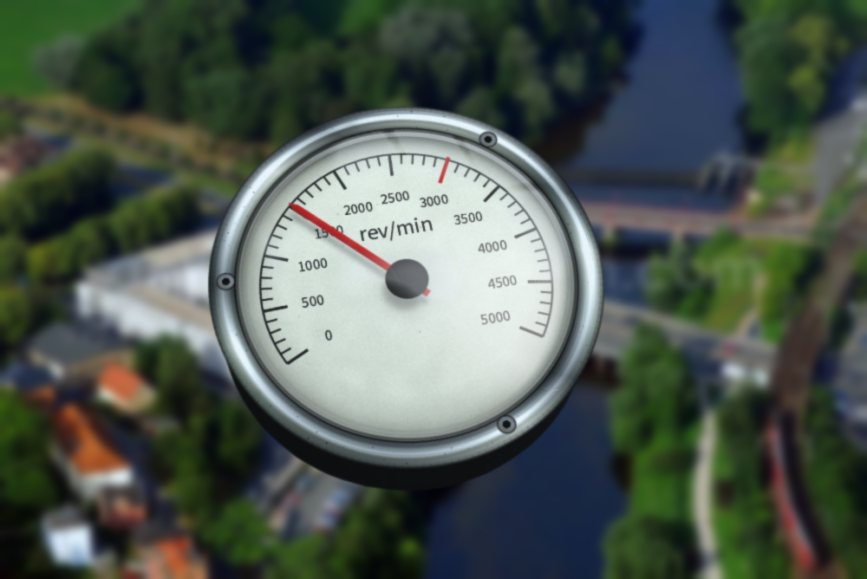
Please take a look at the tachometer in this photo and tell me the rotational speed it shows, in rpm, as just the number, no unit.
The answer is 1500
